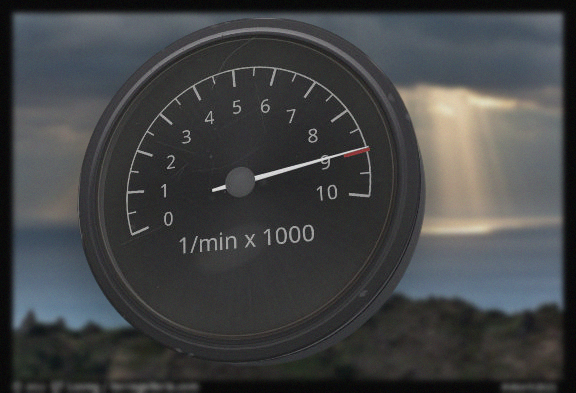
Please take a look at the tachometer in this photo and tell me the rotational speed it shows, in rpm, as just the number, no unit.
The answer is 9000
